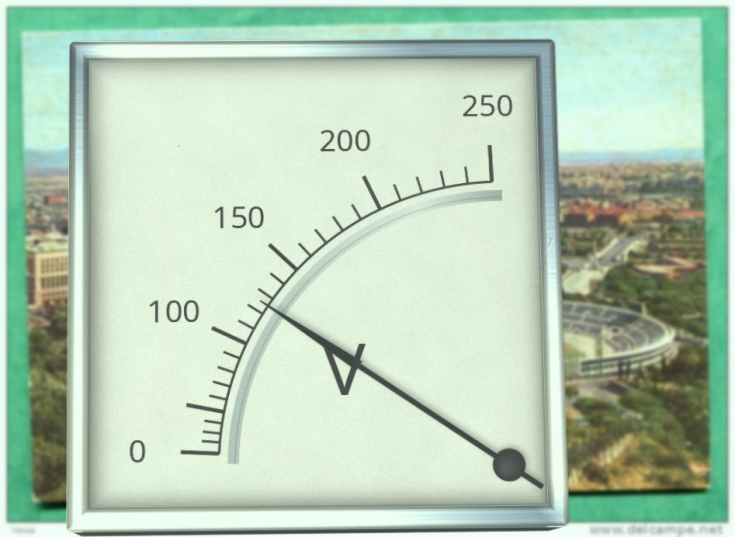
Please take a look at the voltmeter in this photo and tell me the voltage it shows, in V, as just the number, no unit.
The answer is 125
